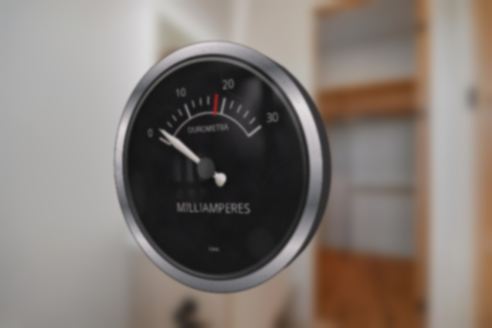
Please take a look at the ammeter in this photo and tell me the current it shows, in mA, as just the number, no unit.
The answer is 2
